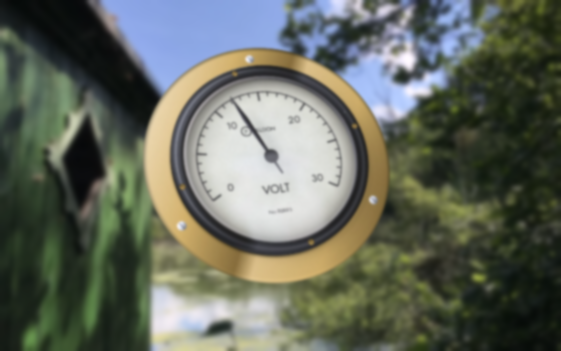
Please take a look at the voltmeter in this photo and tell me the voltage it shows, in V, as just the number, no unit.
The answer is 12
